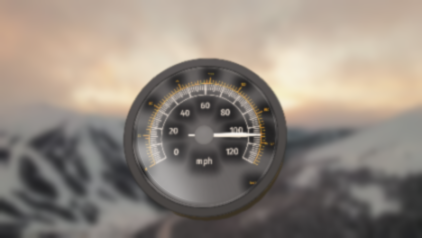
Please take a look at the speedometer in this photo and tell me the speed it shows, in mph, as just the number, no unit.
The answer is 105
